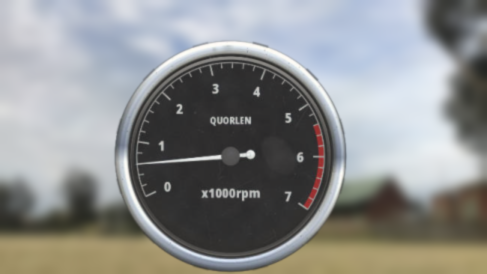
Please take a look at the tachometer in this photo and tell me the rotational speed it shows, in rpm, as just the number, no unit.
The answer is 600
